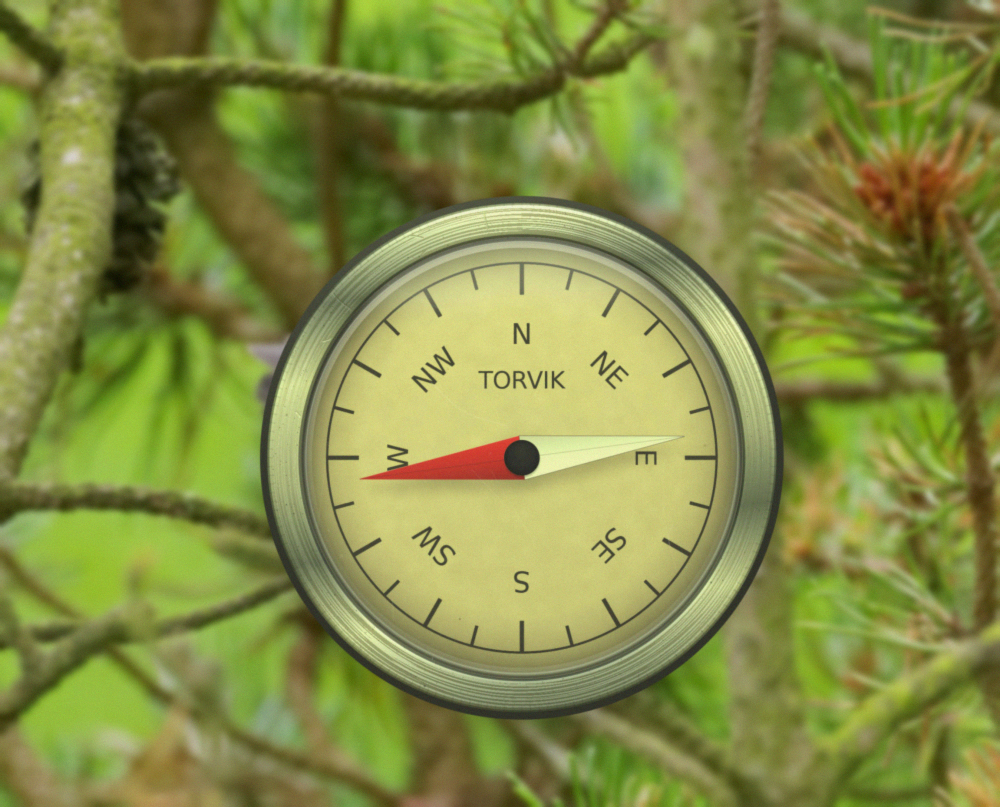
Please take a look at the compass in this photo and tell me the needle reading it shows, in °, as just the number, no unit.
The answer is 262.5
